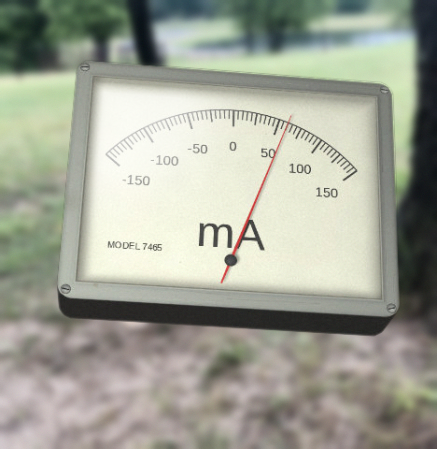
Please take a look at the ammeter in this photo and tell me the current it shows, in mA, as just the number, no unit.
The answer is 60
